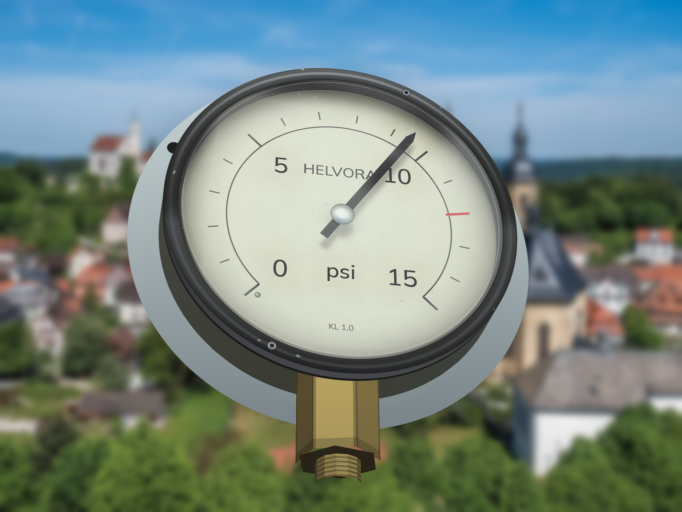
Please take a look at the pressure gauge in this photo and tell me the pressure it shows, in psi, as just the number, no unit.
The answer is 9.5
